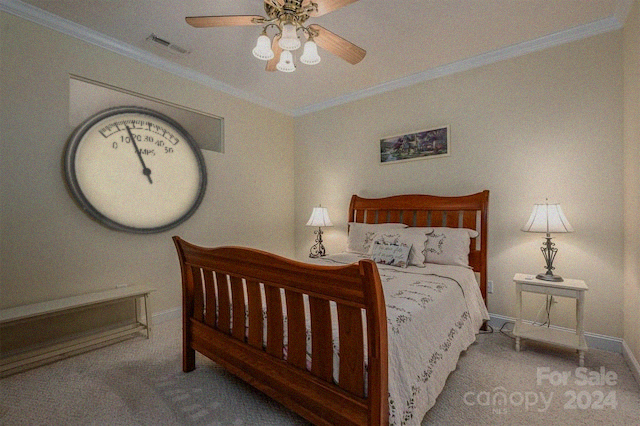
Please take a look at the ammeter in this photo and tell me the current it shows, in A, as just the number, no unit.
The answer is 15
